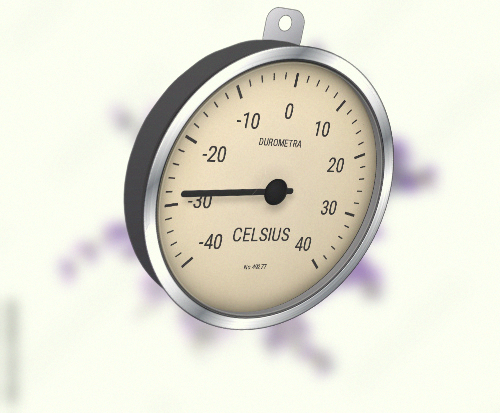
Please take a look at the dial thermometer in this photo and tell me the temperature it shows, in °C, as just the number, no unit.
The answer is -28
